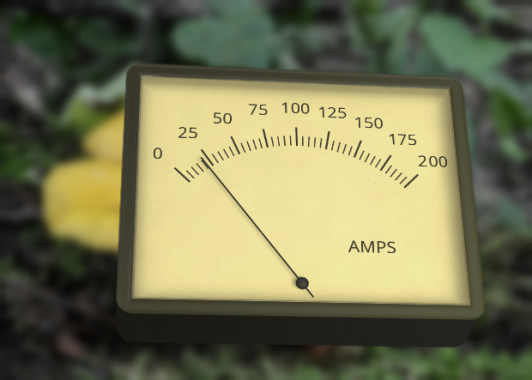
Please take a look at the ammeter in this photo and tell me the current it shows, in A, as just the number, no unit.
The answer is 20
